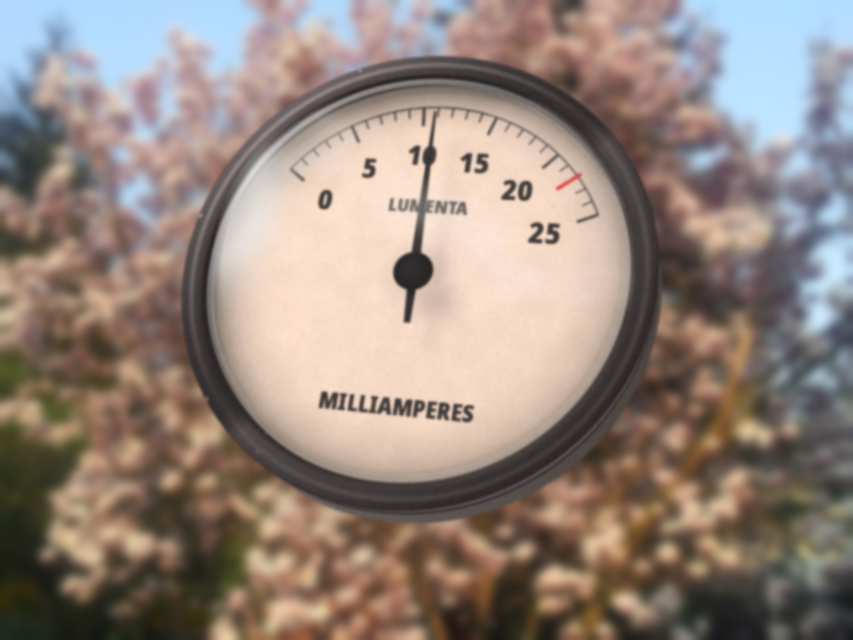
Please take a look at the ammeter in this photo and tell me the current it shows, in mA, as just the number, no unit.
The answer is 11
